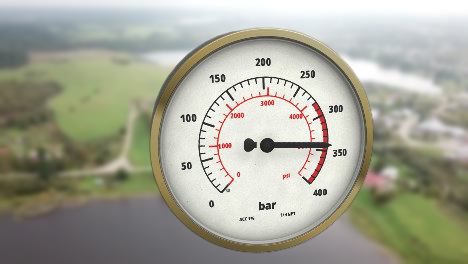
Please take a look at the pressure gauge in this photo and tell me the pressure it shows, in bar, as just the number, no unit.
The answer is 340
